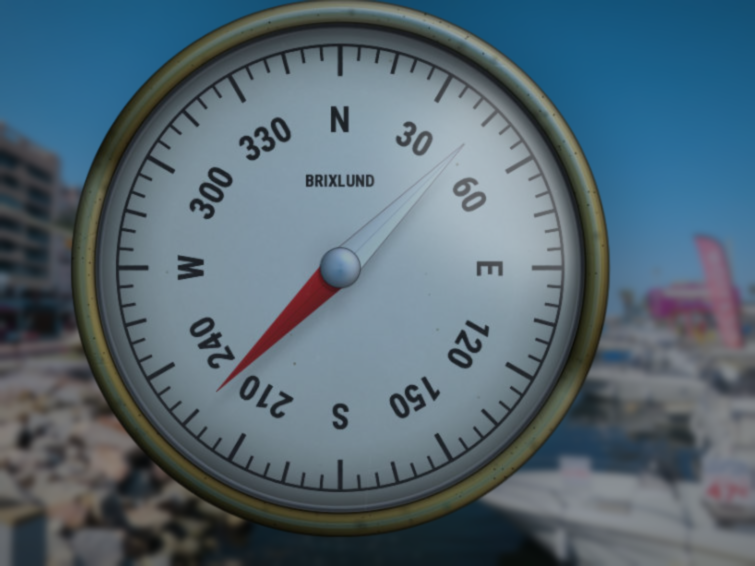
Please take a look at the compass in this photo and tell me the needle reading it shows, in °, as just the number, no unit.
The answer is 225
